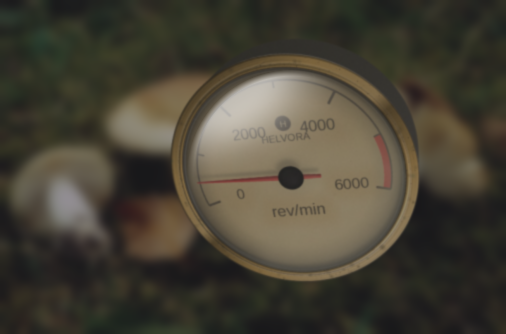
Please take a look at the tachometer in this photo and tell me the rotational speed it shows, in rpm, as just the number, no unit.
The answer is 500
